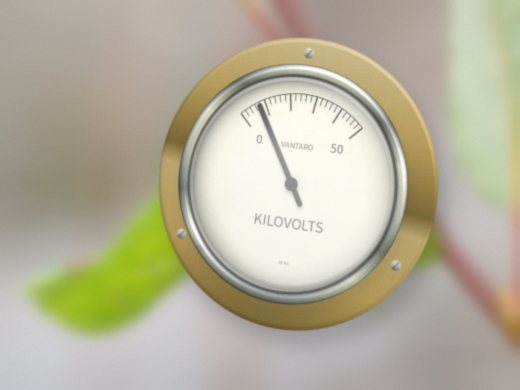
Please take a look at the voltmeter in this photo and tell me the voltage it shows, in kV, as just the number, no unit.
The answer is 8
